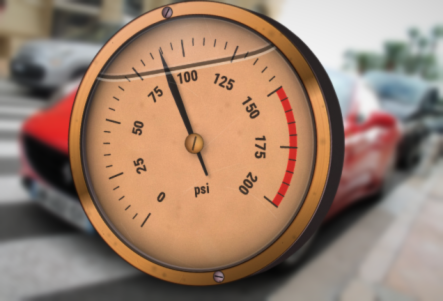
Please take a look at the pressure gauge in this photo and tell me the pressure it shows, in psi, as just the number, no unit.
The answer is 90
